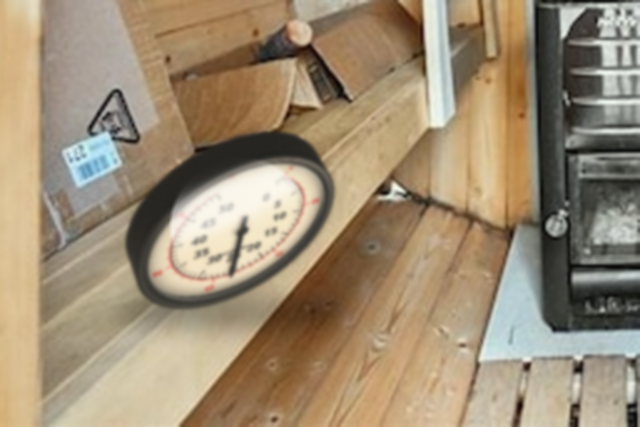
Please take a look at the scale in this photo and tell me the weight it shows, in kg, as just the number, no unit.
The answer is 25
